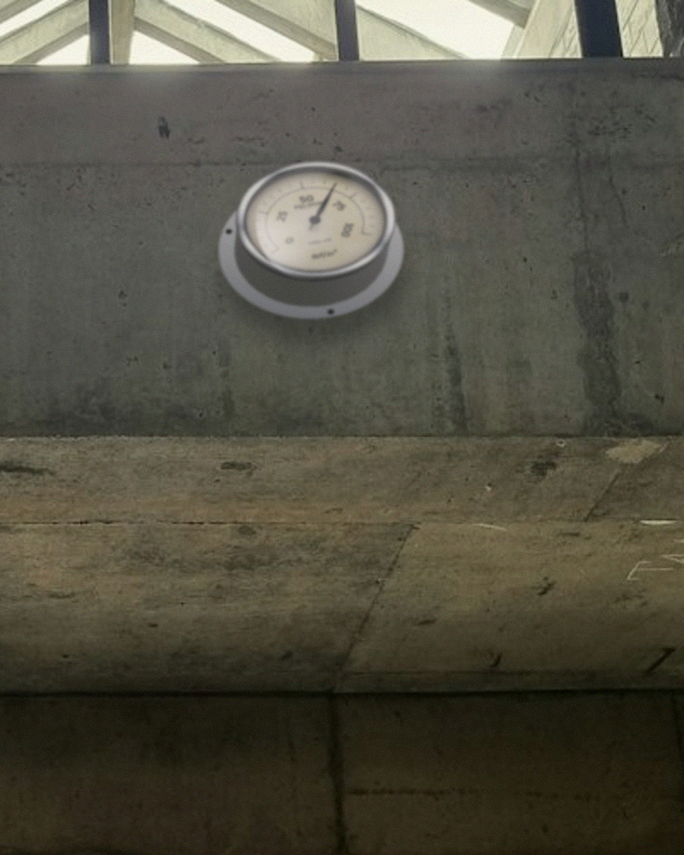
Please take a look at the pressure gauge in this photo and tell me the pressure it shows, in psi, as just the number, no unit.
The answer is 65
